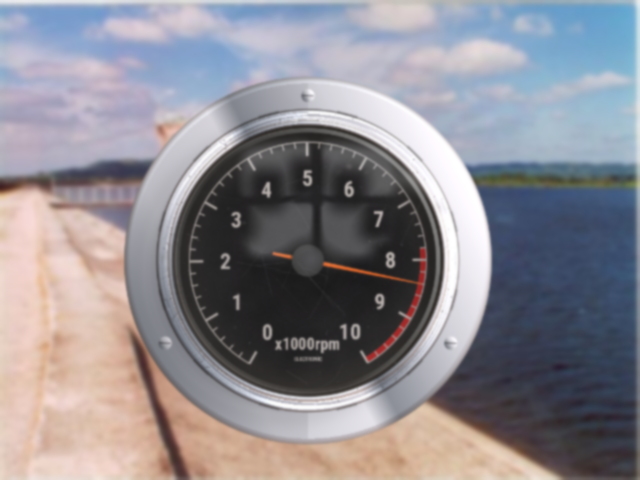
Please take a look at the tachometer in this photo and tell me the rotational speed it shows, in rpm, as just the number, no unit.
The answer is 8400
